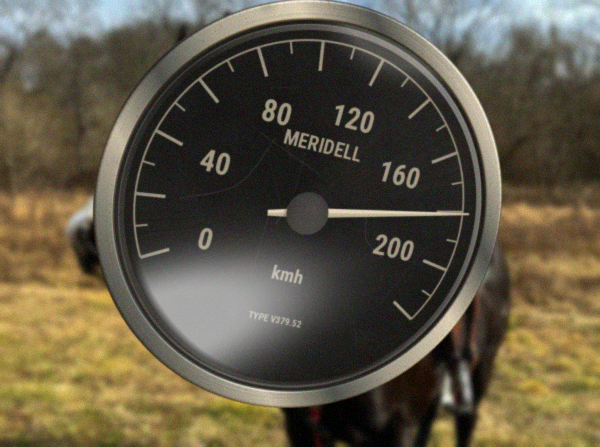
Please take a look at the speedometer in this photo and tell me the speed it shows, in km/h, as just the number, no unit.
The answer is 180
